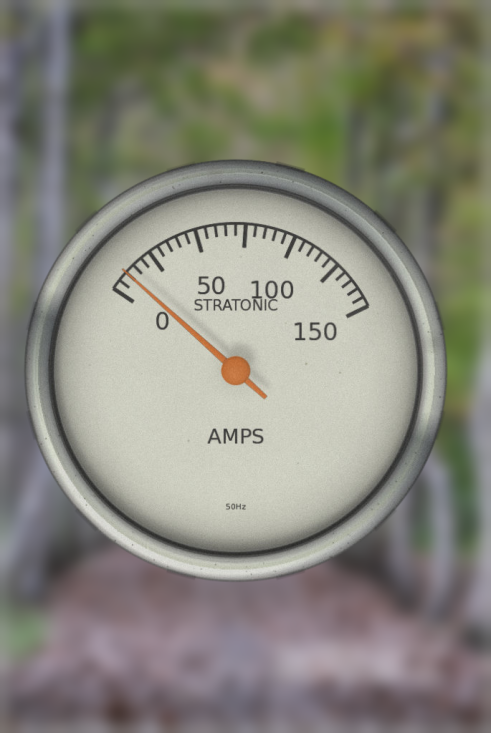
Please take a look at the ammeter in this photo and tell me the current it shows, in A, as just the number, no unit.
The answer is 10
